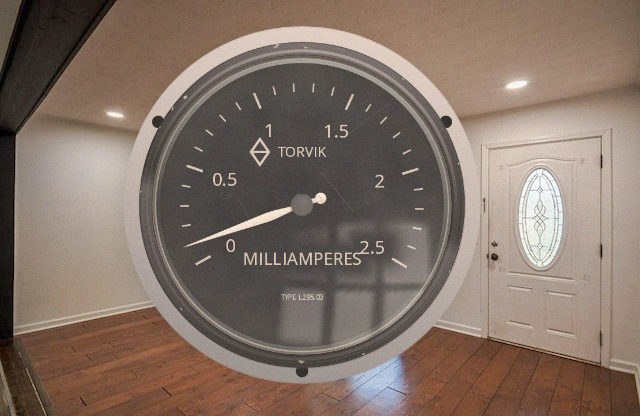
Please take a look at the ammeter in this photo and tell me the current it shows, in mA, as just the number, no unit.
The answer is 0.1
